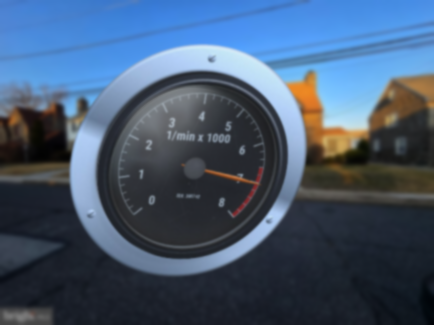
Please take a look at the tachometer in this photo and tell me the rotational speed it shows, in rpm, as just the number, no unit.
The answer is 7000
